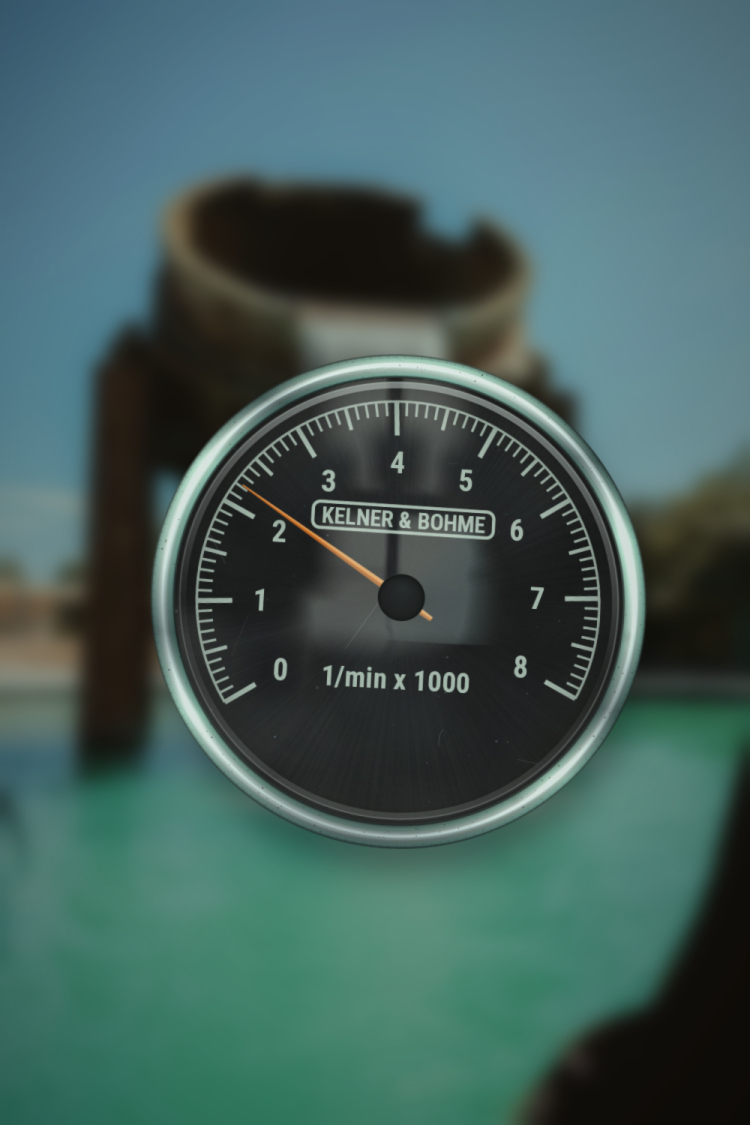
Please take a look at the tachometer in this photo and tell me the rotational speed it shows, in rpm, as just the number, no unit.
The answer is 2200
